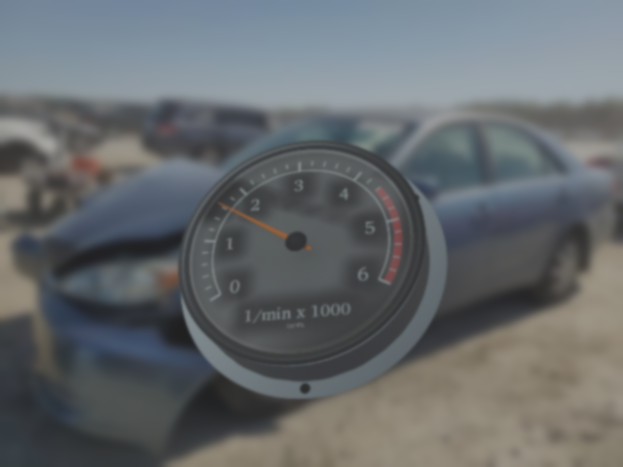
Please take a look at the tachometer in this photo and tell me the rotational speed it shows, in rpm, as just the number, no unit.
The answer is 1600
